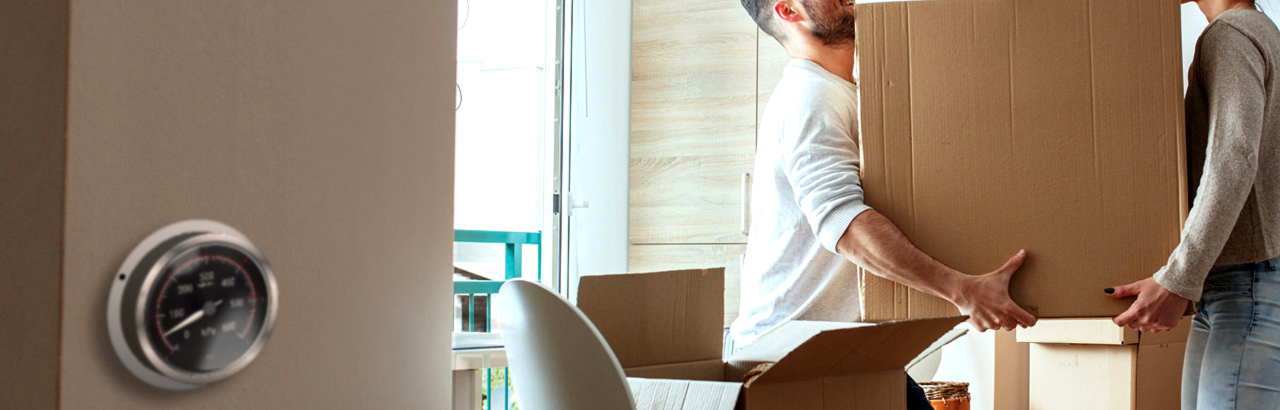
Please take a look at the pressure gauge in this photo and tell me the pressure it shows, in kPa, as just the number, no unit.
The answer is 50
